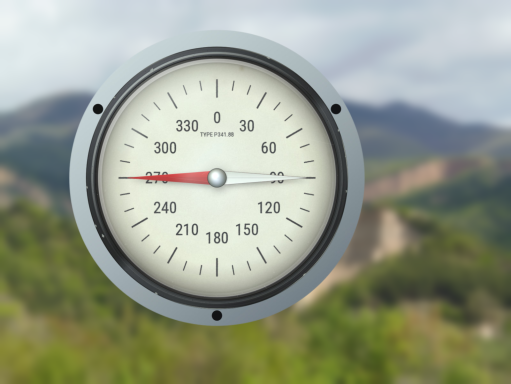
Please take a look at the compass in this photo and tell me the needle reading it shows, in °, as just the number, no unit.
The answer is 270
